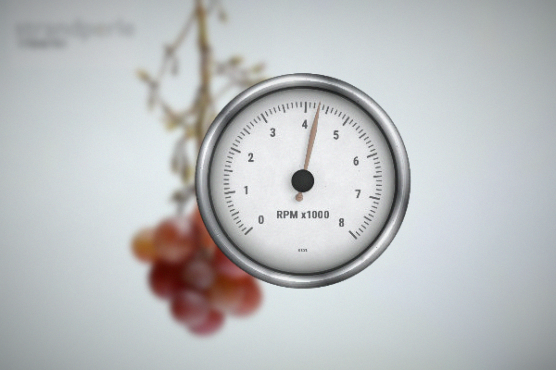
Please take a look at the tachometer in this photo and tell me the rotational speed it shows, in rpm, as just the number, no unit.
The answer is 4300
